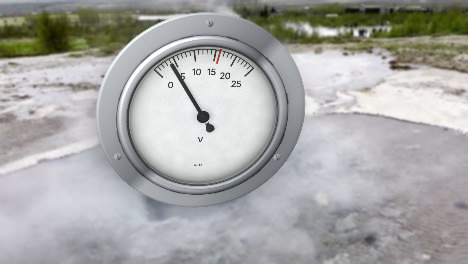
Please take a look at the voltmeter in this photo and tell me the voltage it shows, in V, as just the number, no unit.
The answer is 4
